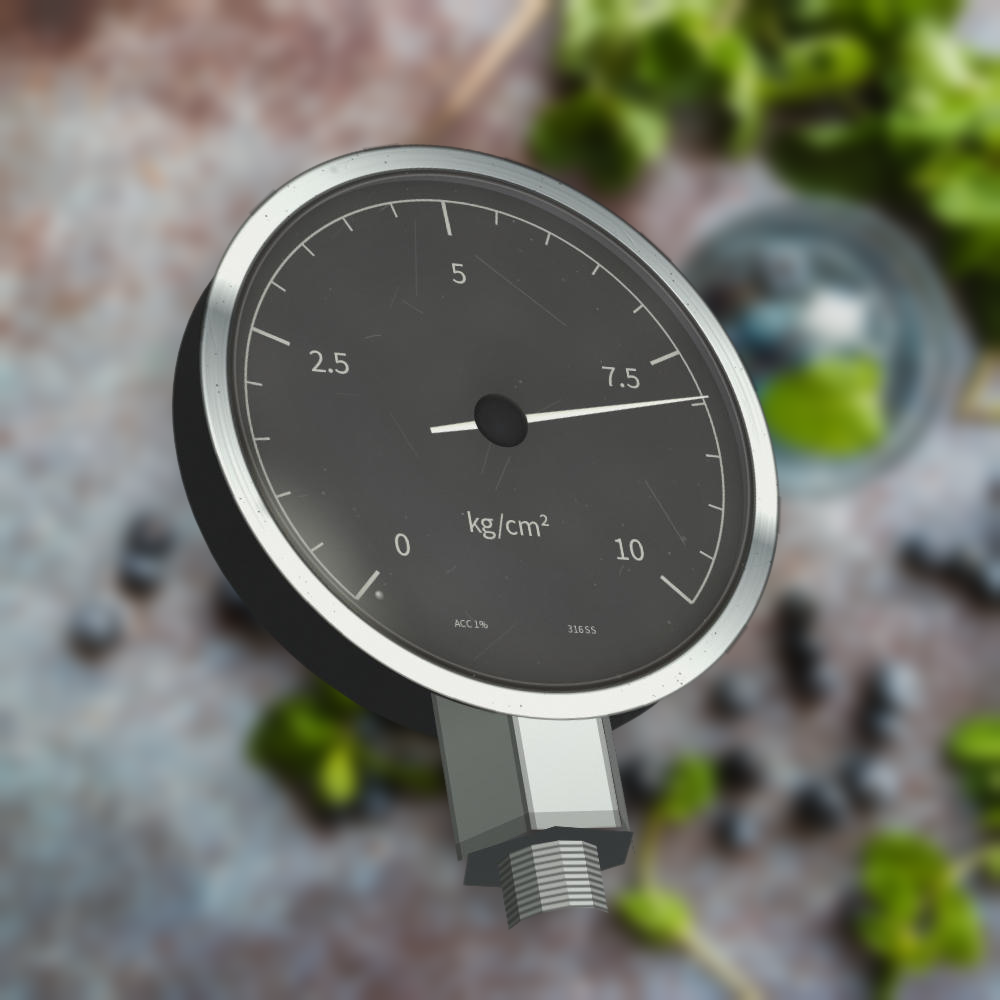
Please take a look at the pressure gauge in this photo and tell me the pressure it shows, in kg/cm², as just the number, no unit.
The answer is 8
